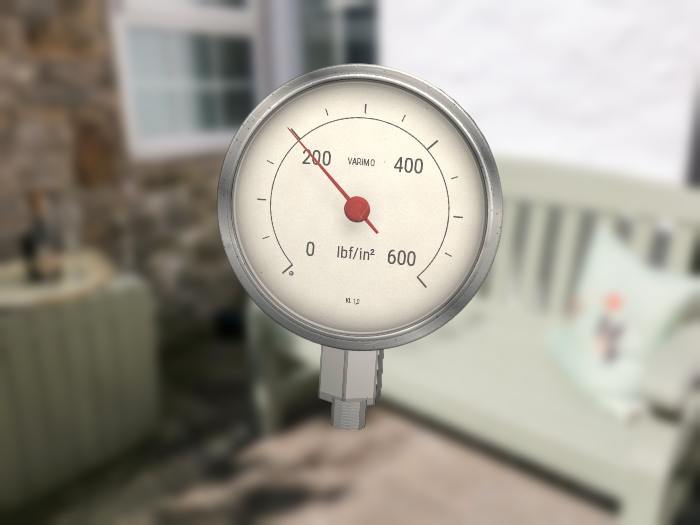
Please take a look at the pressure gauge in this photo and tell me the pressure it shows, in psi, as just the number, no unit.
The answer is 200
